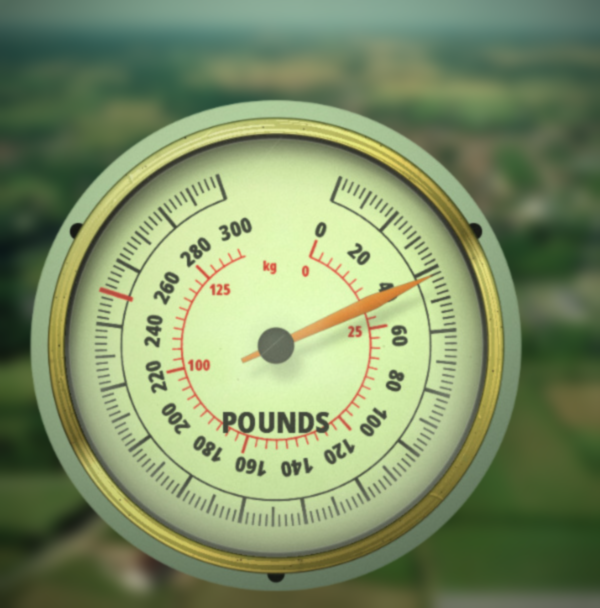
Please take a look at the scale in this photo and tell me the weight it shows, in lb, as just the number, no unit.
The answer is 42
